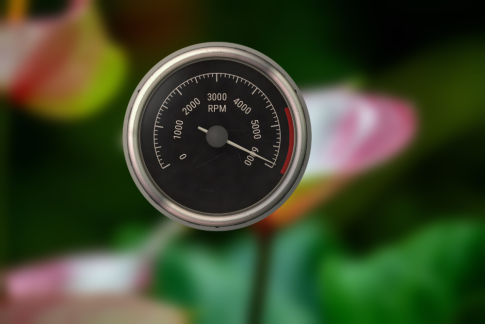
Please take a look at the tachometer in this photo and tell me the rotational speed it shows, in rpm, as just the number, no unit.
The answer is 5900
